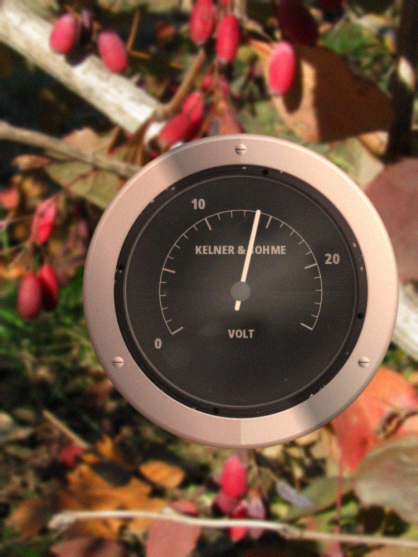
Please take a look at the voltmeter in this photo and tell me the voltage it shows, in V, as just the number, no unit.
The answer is 14
